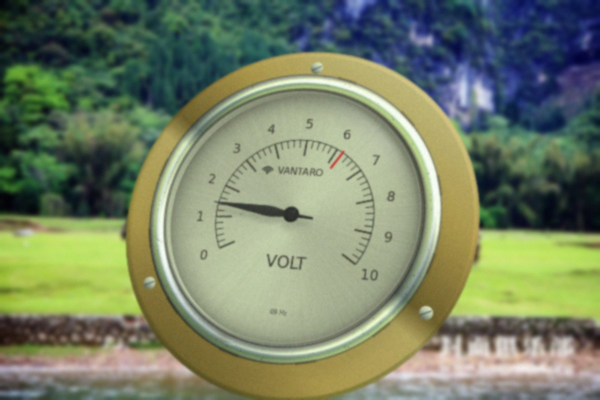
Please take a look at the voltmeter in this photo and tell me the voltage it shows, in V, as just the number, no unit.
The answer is 1.4
